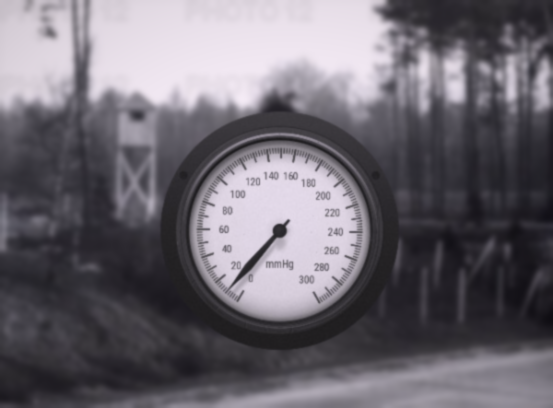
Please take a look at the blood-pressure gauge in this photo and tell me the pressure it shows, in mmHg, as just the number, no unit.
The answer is 10
